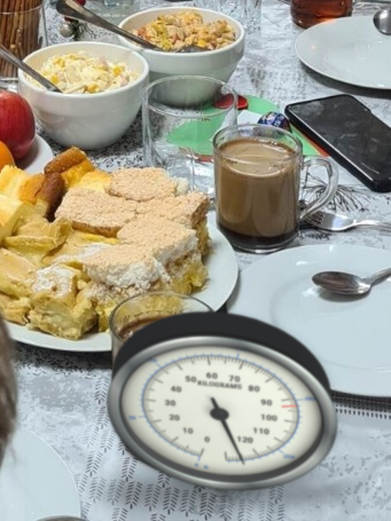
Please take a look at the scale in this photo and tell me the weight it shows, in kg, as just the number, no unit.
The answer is 125
